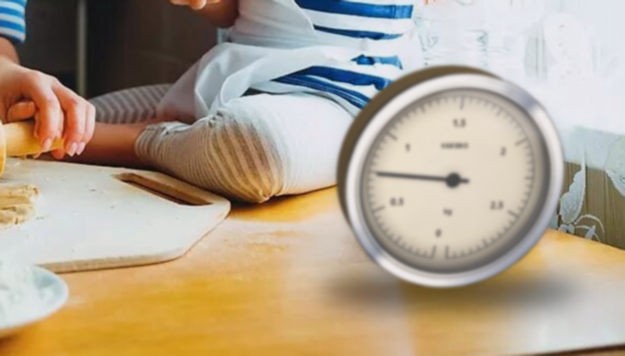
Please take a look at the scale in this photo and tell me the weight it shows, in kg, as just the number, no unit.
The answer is 0.75
